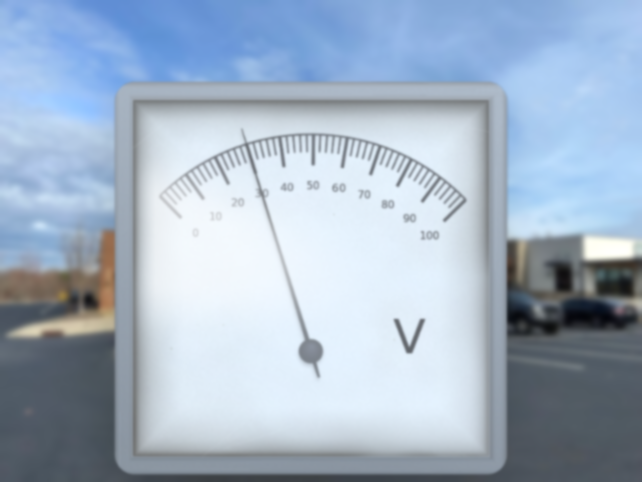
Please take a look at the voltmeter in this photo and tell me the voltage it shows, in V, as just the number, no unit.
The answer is 30
